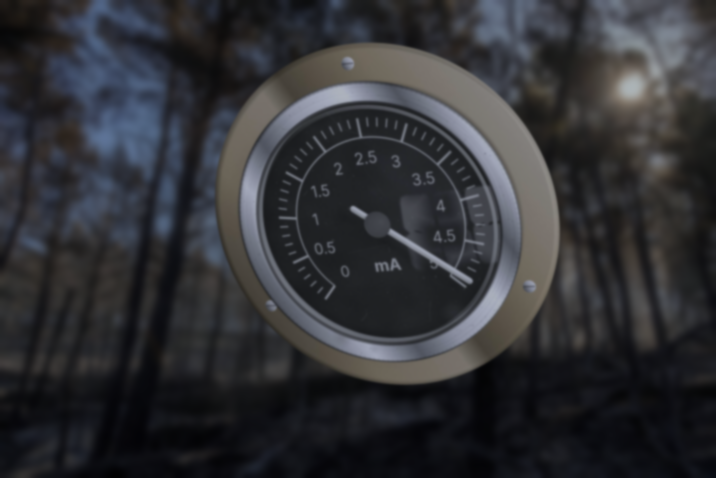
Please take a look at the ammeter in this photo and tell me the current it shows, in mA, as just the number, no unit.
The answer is 4.9
